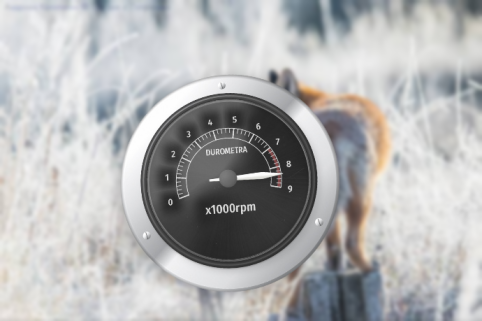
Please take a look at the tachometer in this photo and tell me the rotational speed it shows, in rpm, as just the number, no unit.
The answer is 8400
